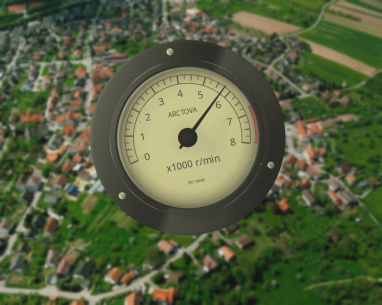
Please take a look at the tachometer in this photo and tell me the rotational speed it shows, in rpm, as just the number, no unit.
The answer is 5750
